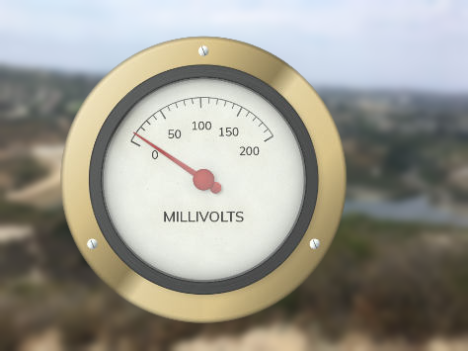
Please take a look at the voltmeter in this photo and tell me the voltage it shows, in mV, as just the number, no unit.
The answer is 10
